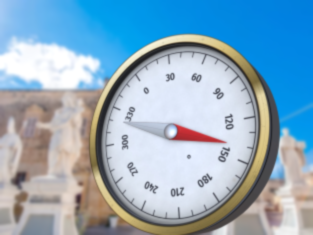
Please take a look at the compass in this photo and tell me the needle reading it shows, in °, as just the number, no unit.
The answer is 140
